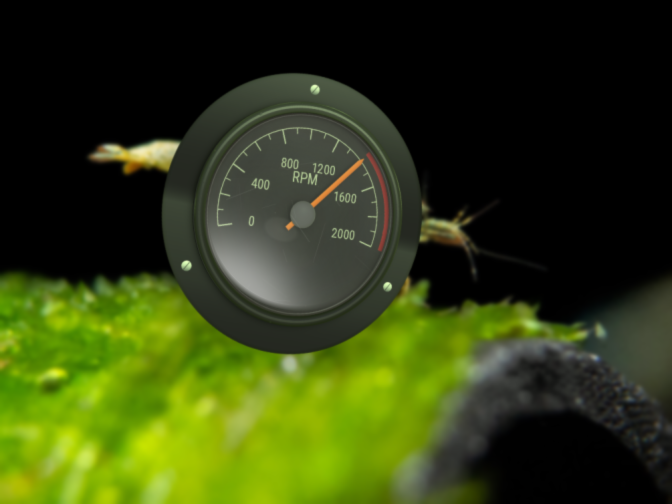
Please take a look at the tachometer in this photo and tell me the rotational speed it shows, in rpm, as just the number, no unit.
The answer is 1400
